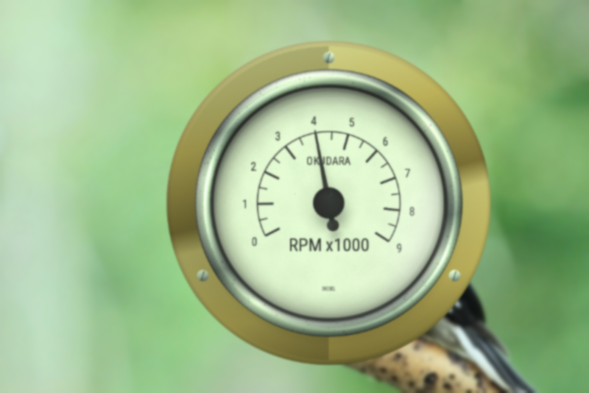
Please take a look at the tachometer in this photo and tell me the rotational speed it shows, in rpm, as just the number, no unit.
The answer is 4000
